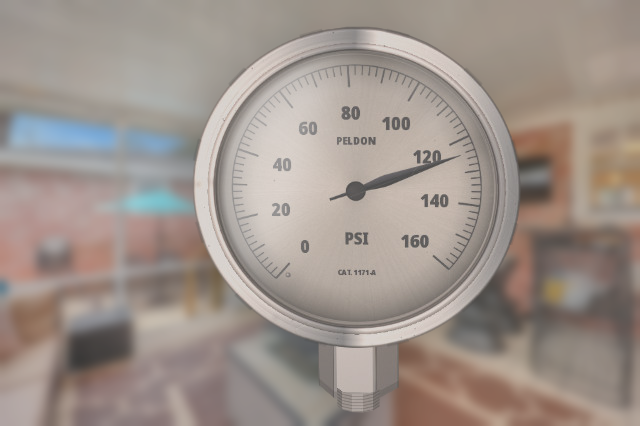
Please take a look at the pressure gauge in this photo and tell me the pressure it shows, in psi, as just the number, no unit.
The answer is 124
